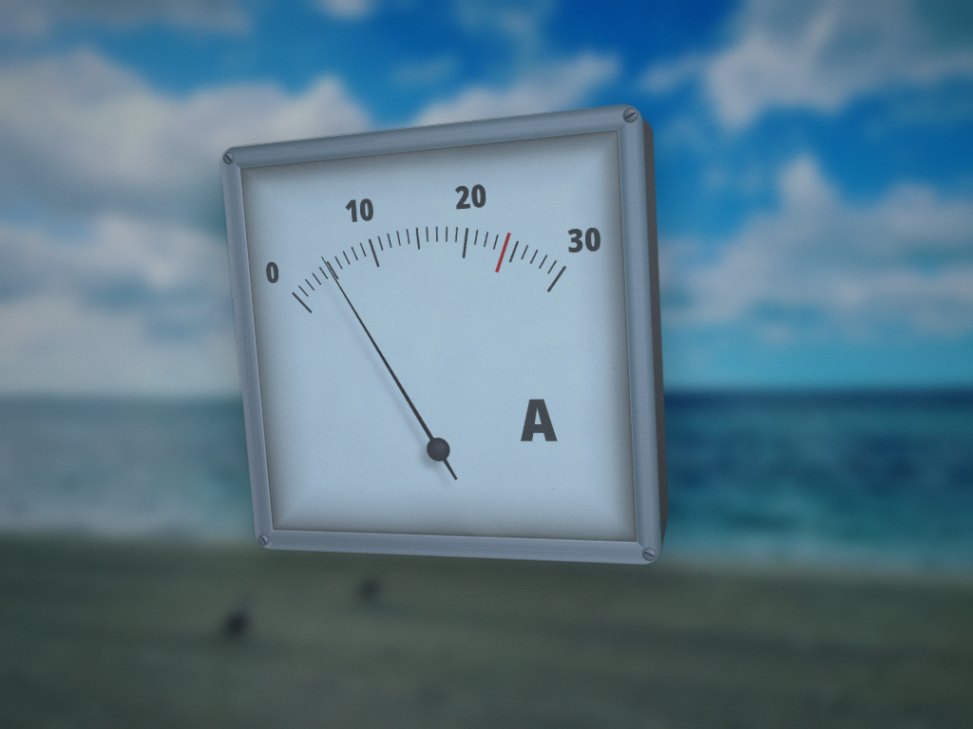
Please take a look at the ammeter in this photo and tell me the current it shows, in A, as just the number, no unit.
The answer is 5
